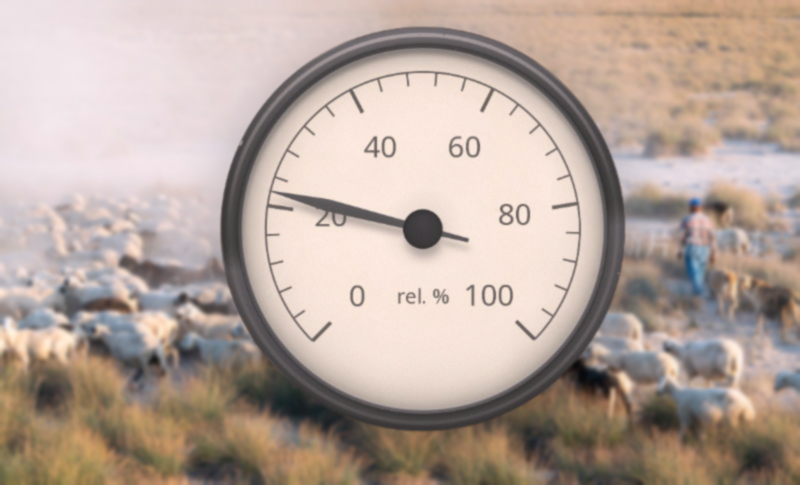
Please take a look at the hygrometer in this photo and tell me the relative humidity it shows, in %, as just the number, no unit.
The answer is 22
